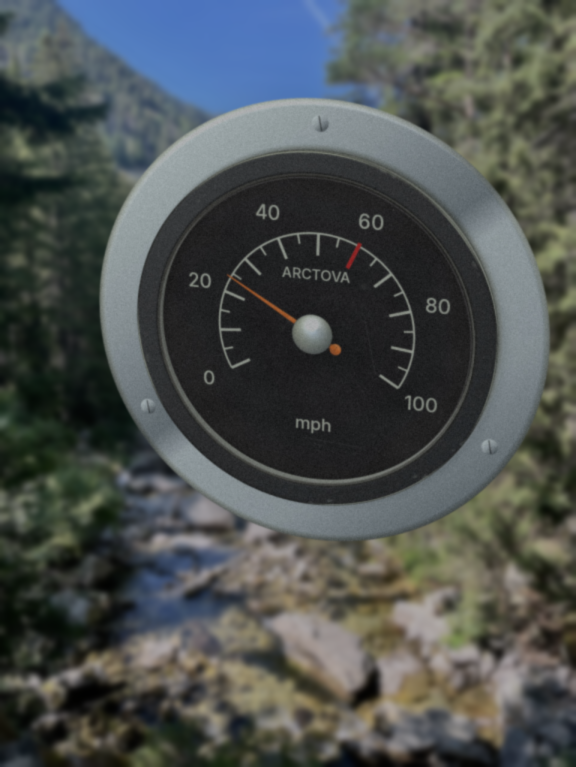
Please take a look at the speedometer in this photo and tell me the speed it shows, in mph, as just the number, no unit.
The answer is 25
